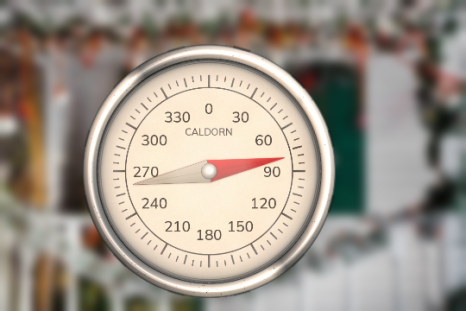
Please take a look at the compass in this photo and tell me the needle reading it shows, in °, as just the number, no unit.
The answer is 80
